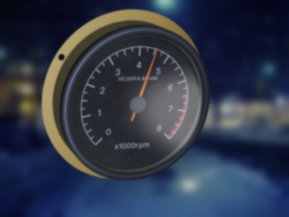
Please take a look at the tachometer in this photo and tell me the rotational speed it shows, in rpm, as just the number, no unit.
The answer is 4500
